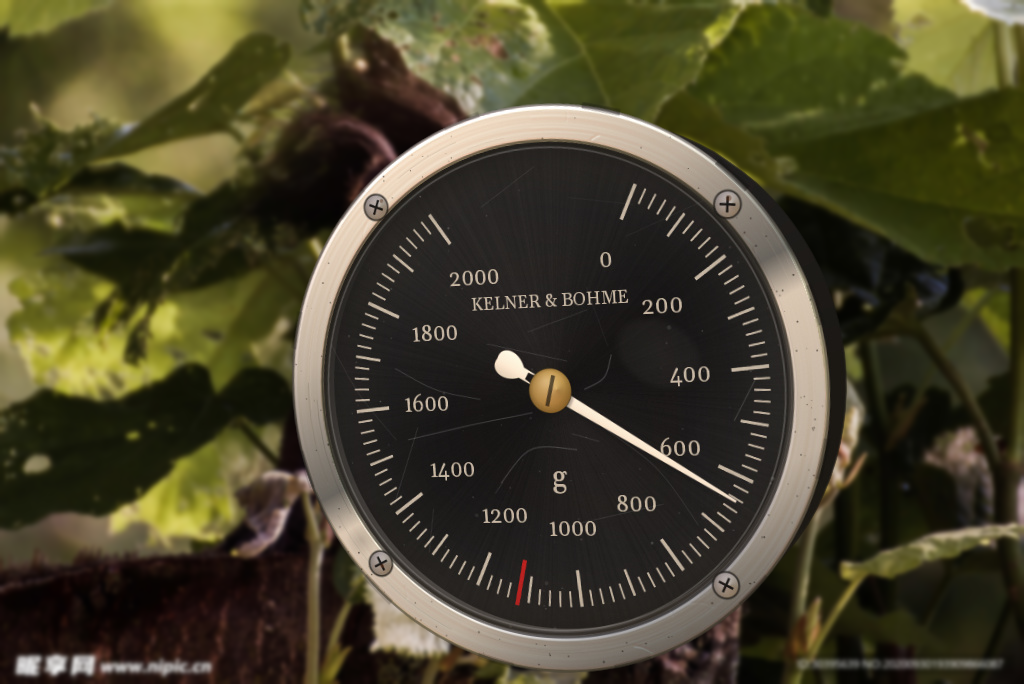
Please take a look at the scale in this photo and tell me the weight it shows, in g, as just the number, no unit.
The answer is 640
